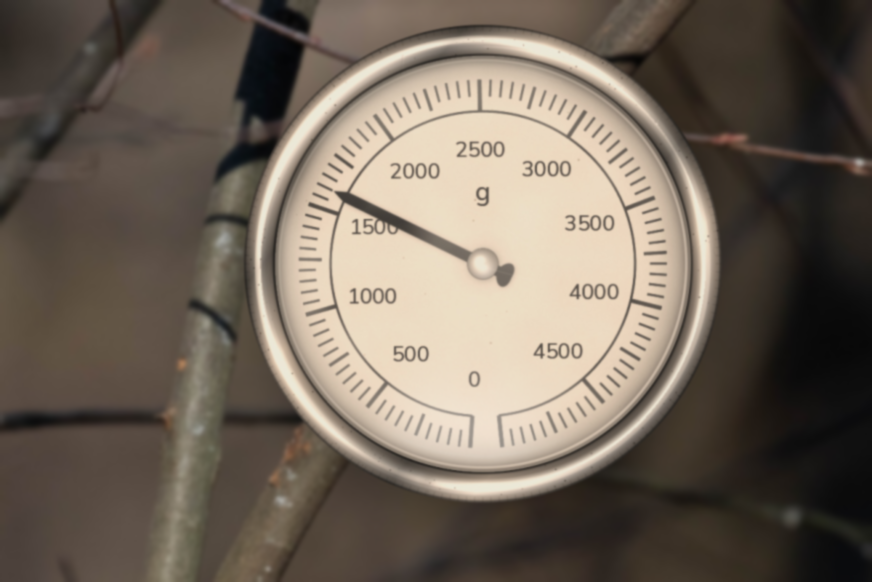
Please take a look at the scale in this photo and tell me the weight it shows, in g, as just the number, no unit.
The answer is 1600
